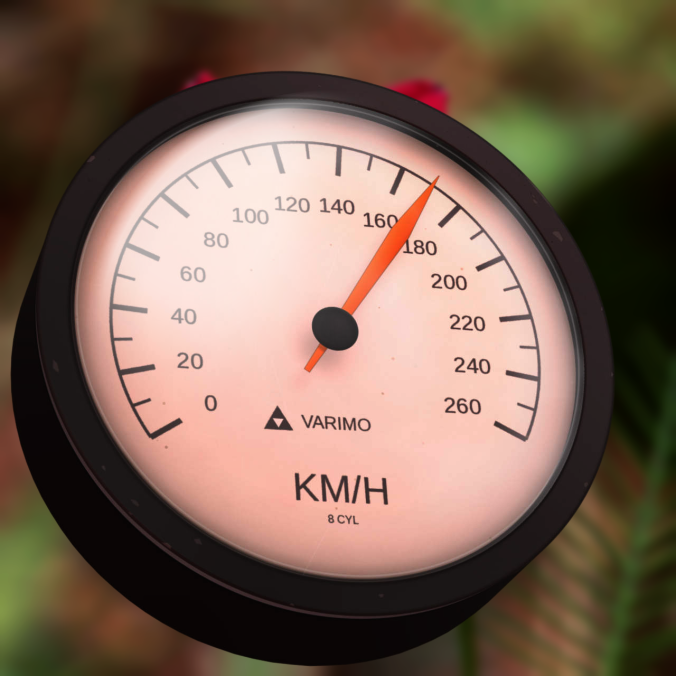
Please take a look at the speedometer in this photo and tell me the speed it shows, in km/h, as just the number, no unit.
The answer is 170
